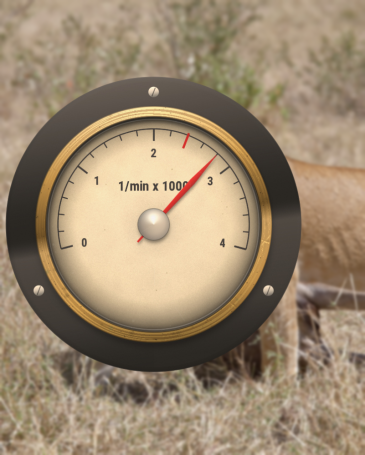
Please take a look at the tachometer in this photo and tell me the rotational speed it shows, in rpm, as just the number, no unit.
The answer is 2800
